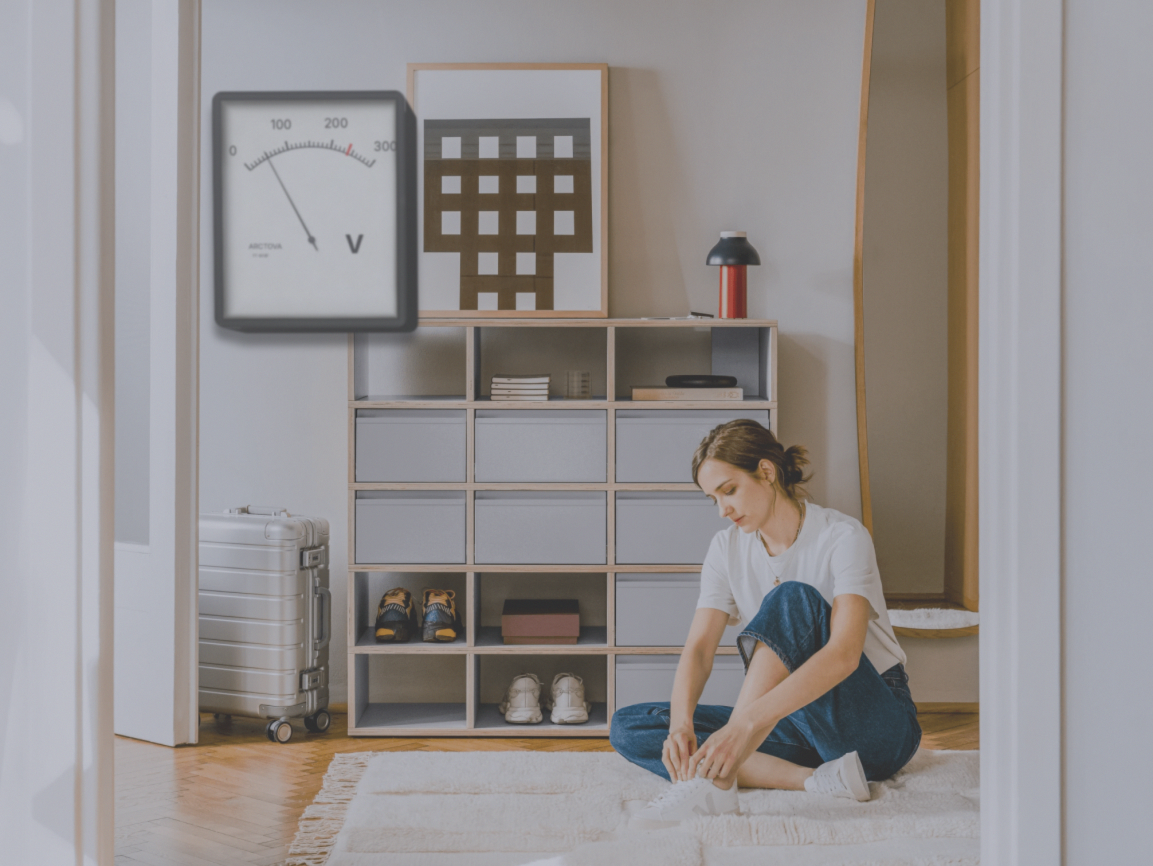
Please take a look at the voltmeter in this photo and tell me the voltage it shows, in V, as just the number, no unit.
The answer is 50
